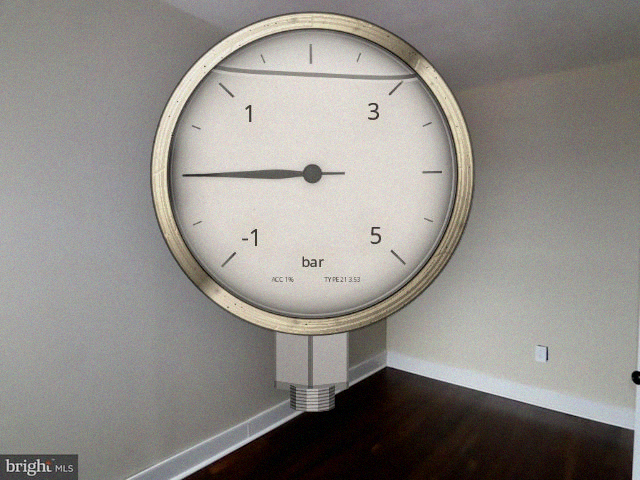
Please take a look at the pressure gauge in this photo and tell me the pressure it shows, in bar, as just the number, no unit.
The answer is 0
